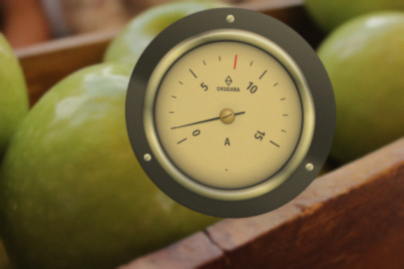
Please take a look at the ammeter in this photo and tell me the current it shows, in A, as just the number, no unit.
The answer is 1
